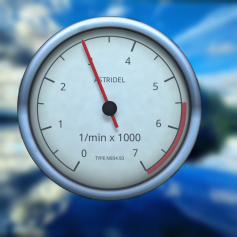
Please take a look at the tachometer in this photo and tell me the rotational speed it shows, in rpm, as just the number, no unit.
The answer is 3000
